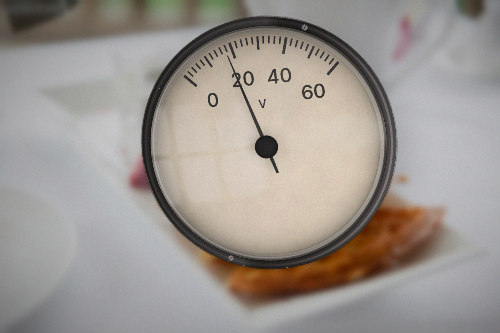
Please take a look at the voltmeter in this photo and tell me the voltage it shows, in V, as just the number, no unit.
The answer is 18
